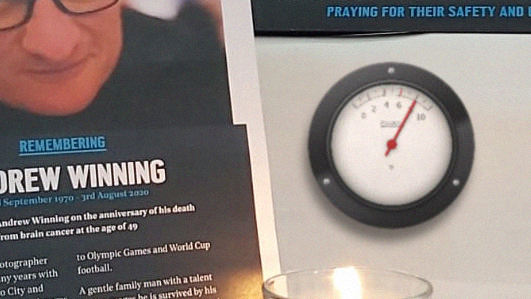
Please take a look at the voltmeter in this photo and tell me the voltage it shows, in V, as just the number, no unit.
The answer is 8
